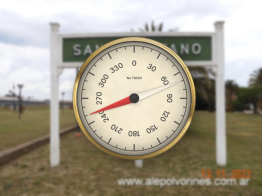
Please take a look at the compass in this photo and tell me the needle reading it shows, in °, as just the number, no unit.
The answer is 250
